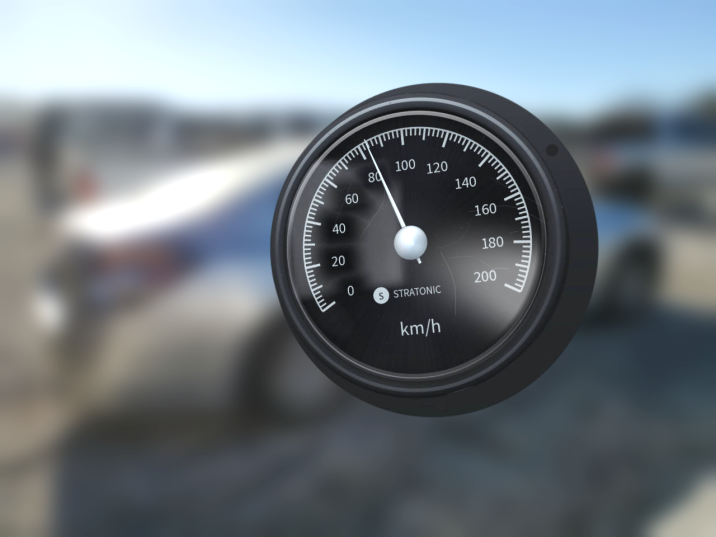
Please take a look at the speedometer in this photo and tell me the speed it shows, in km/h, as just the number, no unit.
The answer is 84
